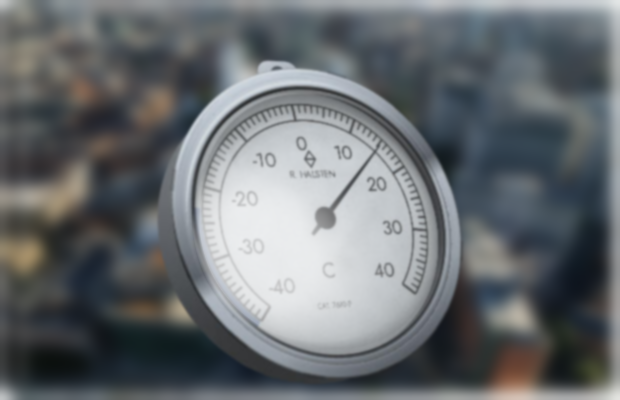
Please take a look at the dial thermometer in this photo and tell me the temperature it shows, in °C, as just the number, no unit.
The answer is 15
